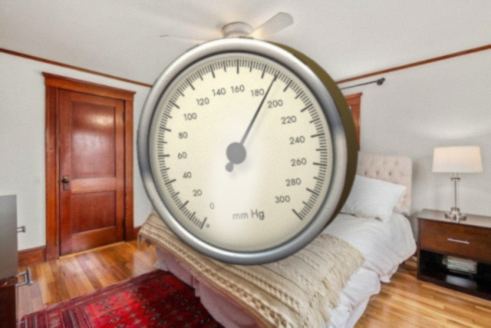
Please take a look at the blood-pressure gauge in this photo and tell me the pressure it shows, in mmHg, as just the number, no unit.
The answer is 190
